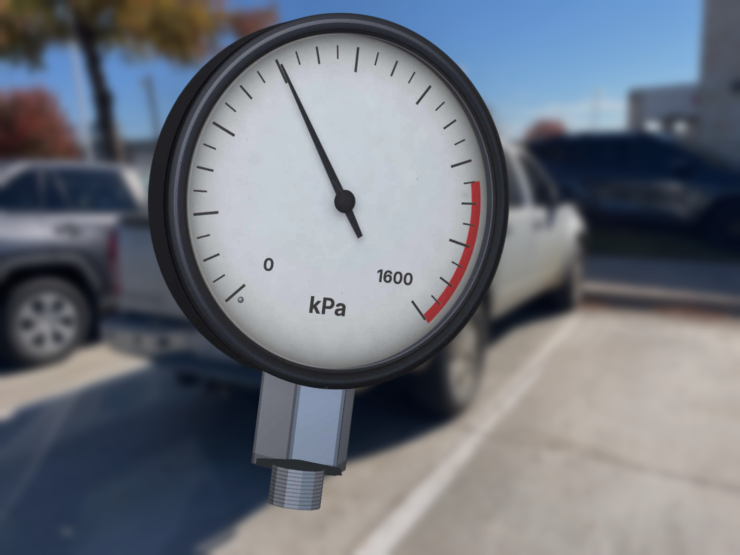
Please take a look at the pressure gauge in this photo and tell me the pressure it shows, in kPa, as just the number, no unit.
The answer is 600
